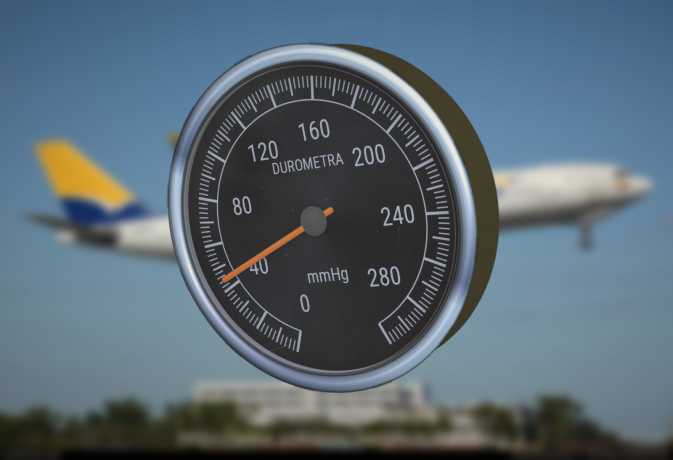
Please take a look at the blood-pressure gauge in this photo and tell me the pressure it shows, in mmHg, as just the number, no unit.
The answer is 44
